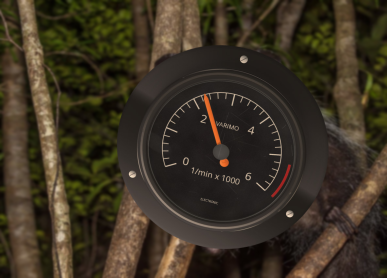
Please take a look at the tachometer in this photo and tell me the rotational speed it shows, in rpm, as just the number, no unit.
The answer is 2300
